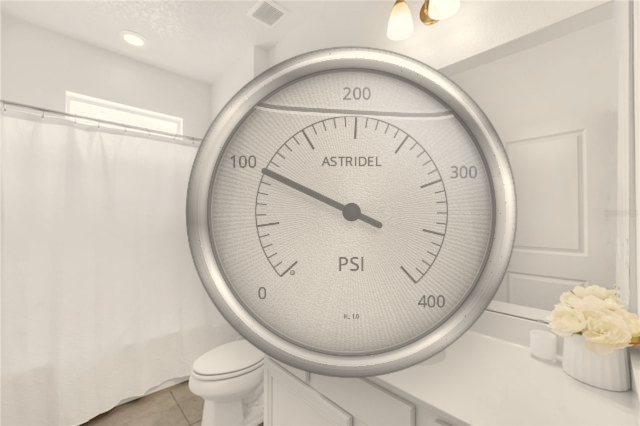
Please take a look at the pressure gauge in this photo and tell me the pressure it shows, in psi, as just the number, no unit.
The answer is 100
